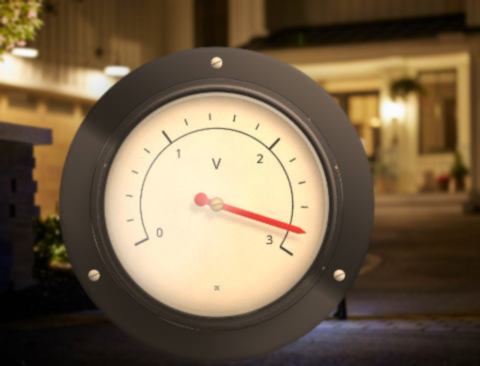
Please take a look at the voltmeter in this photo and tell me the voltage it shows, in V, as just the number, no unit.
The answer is 2.8
